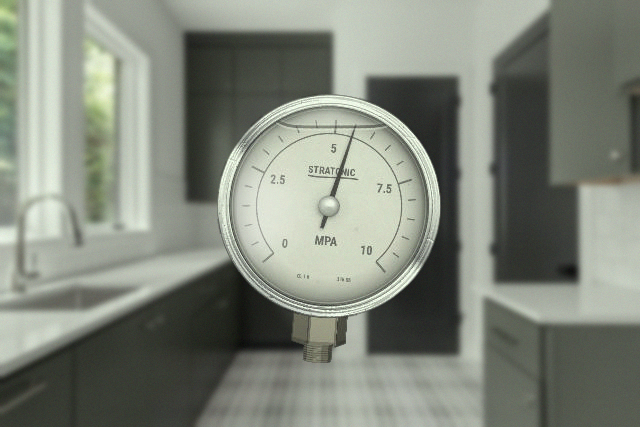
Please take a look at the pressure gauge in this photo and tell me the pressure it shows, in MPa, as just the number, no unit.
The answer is 5.5
